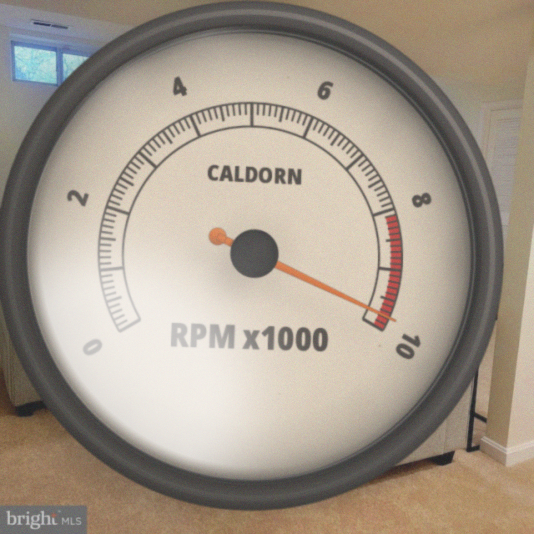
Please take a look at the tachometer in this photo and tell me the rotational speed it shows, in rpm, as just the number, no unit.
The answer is 9800
